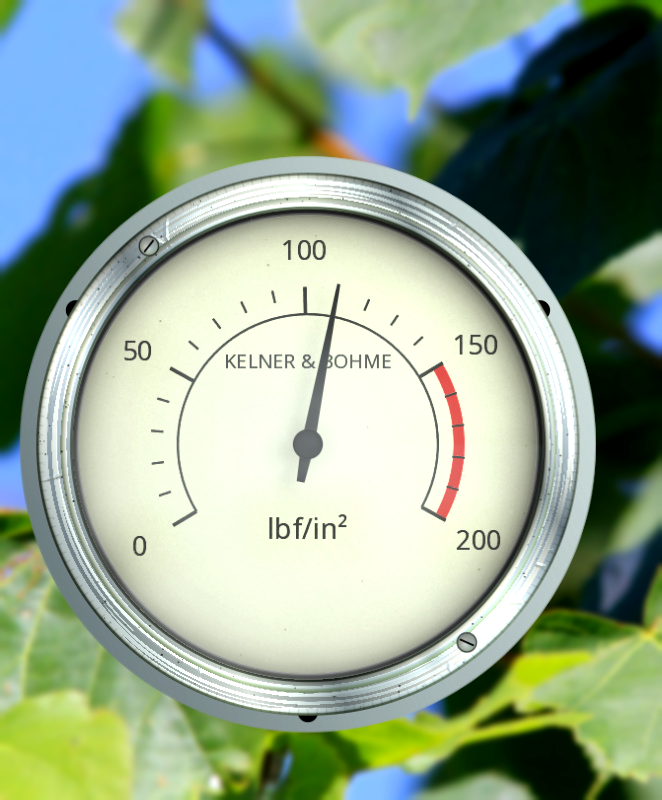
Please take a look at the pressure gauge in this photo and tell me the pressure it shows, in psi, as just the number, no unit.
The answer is 110
